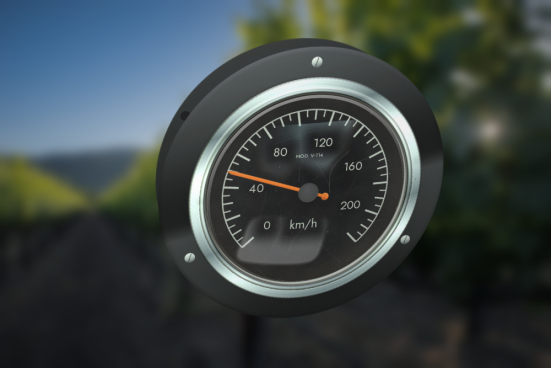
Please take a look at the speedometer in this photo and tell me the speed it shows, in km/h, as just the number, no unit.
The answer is 50
